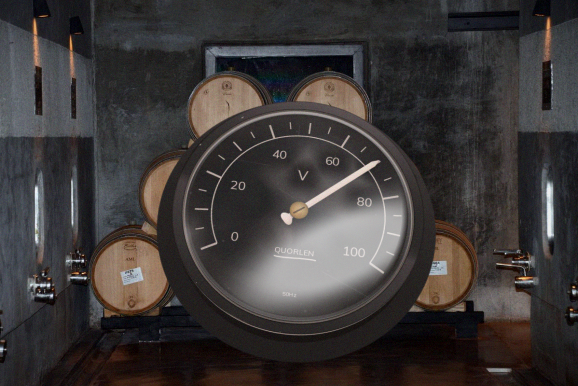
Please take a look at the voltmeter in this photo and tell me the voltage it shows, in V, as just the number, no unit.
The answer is 70
